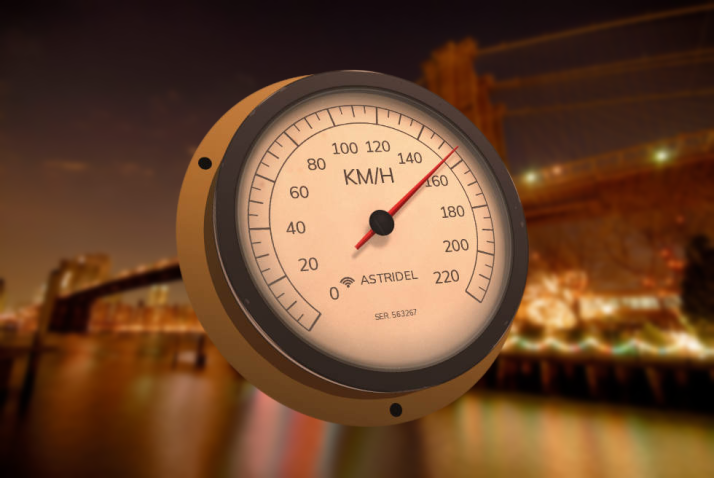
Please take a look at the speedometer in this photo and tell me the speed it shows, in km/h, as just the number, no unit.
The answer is 155
